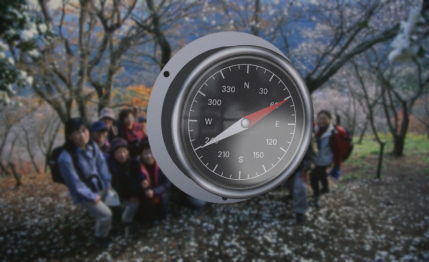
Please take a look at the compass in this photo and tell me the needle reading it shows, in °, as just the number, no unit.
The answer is 60
